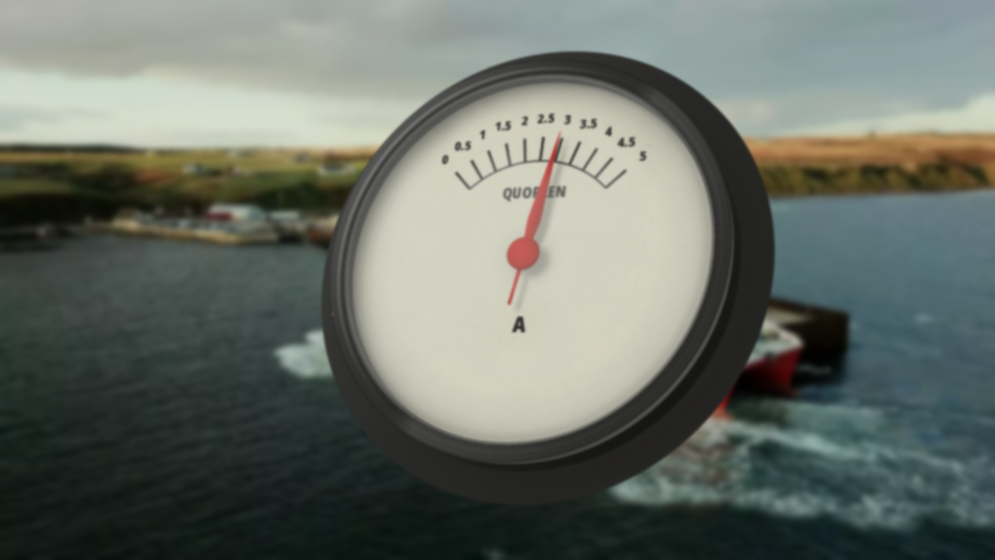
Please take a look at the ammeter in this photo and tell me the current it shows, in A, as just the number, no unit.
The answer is 3
